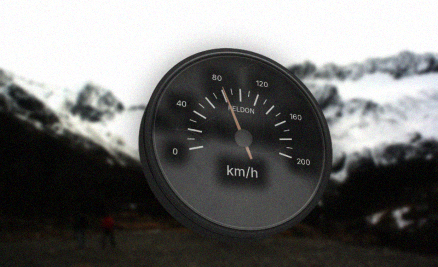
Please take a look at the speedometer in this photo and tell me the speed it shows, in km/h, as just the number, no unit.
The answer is 80
